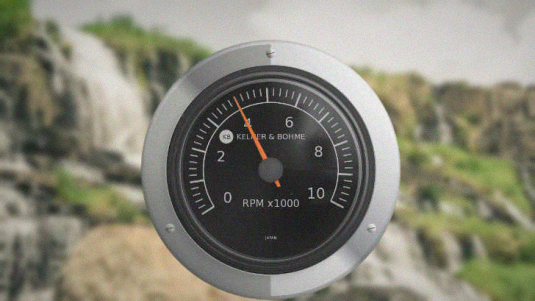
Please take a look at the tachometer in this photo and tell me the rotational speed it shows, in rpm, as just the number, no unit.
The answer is 4000
